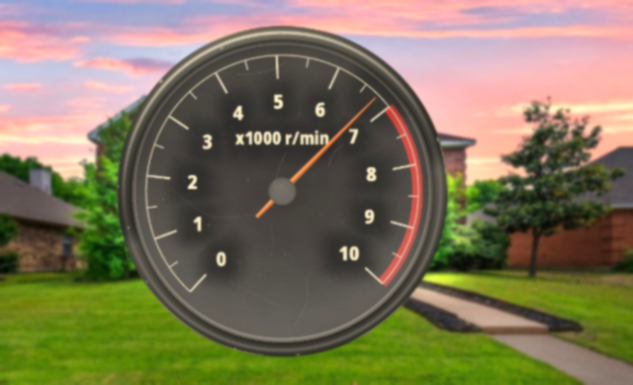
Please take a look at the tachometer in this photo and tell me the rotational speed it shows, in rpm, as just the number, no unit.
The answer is 6750
